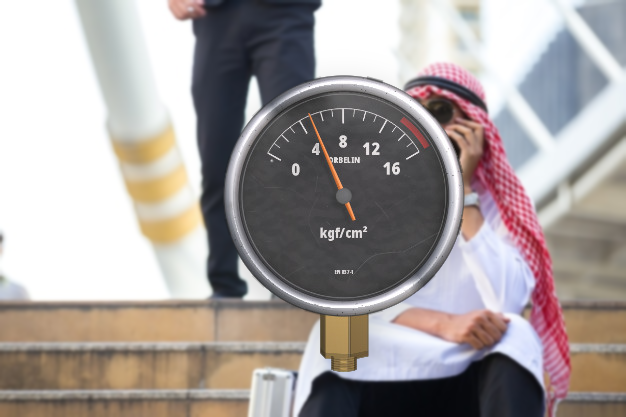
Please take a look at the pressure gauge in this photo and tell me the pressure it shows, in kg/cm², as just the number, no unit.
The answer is 5
